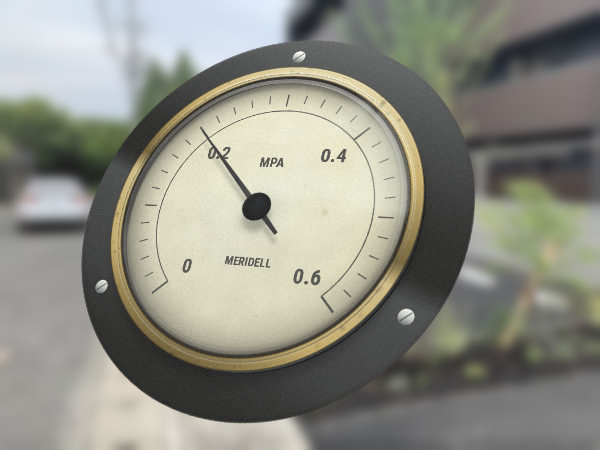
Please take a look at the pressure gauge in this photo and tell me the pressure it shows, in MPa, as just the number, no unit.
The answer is 0.2
